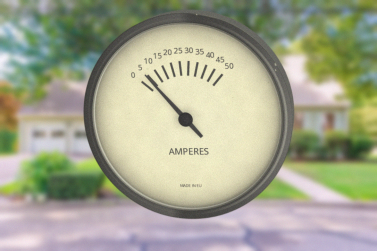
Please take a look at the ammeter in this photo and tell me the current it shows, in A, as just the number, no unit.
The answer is 5
